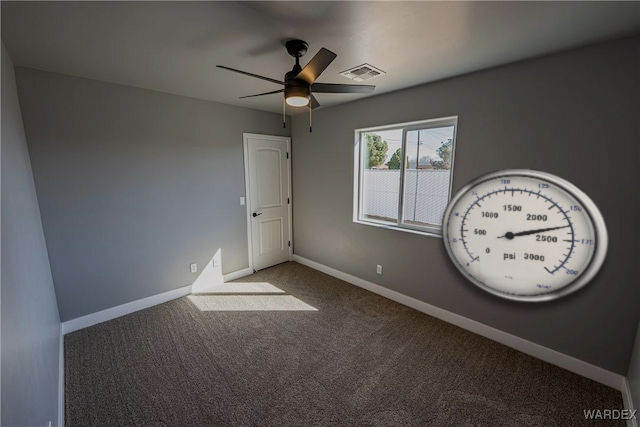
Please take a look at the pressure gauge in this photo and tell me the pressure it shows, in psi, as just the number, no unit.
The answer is 2300
